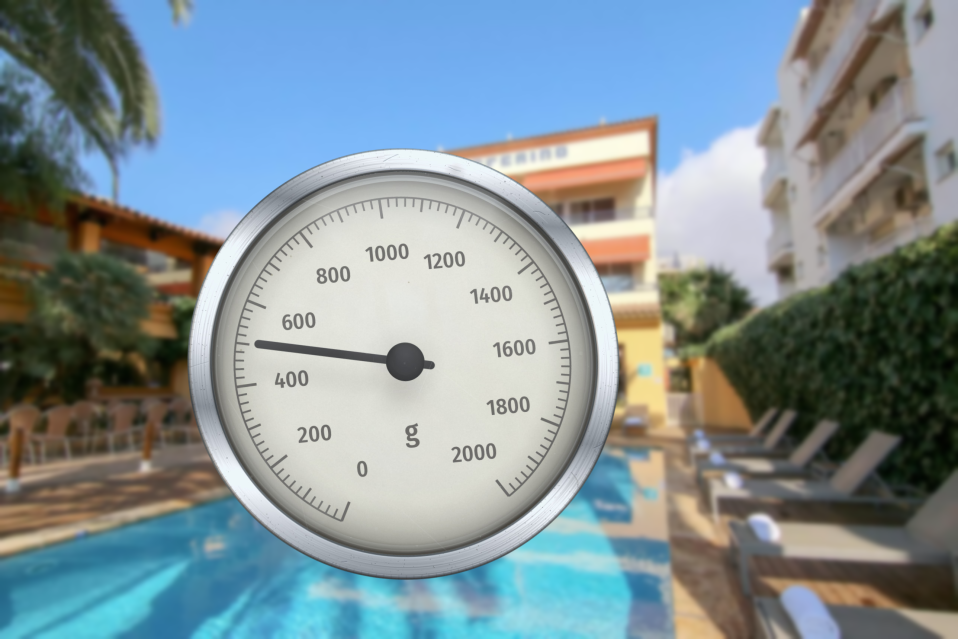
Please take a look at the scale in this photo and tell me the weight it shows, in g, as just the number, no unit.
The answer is 500
